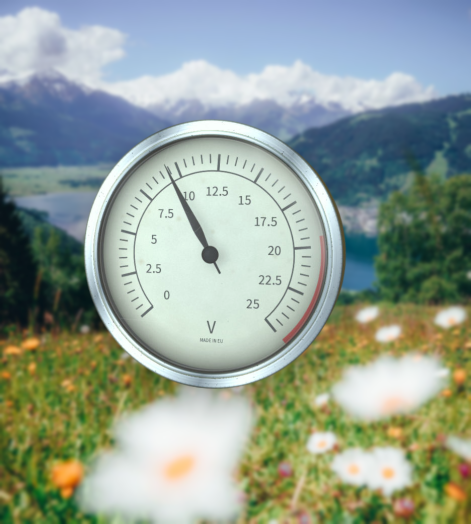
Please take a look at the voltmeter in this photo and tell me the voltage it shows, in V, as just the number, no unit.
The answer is 9.5
